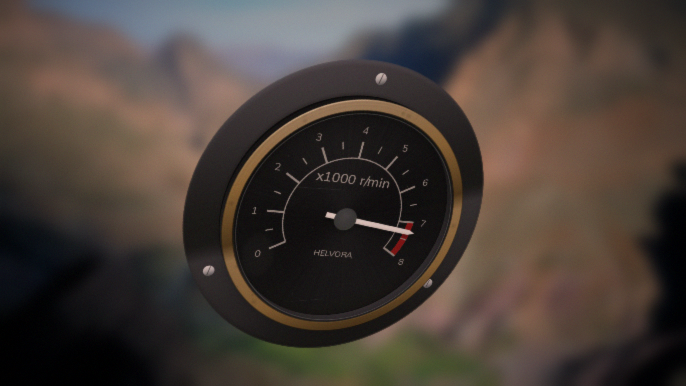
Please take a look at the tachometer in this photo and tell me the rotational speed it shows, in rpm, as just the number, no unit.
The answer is 7250
